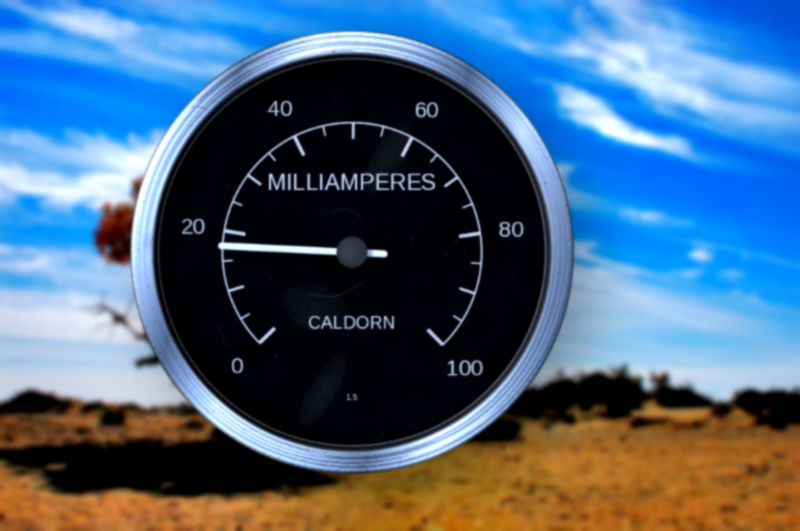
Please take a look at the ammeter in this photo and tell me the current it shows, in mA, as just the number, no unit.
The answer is 17.5
